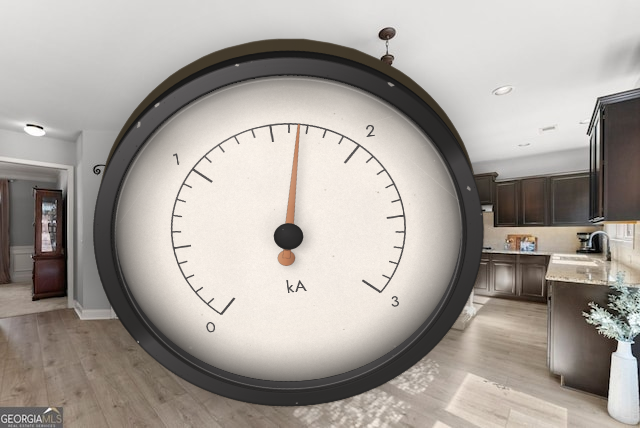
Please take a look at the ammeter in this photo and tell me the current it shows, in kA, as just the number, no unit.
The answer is 1.65
